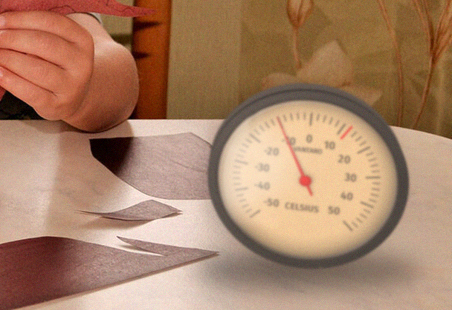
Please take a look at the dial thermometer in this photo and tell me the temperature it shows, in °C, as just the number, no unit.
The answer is -10
